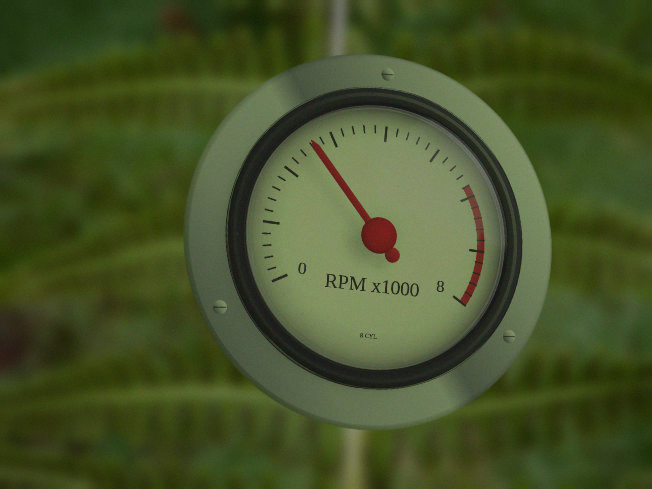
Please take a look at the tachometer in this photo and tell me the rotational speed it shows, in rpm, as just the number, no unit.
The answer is 2600
